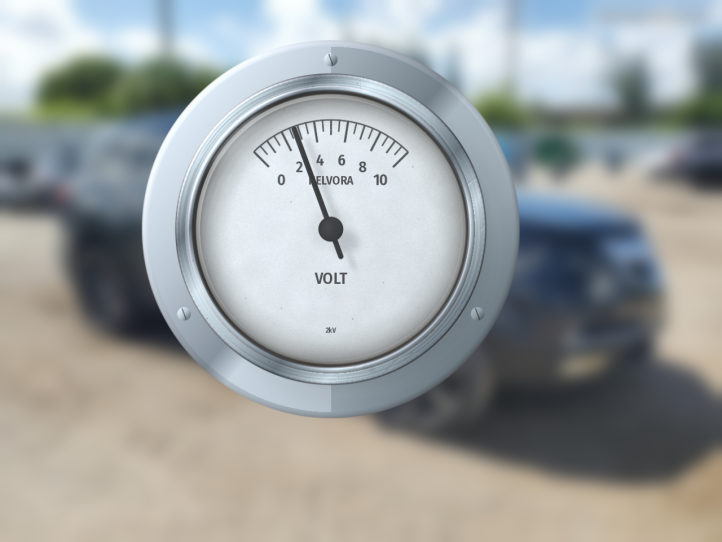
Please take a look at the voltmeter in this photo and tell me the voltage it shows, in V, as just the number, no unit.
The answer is 2.75
